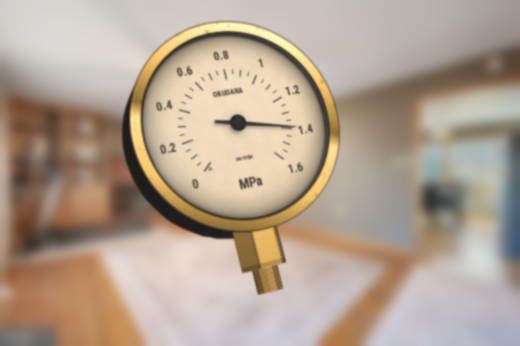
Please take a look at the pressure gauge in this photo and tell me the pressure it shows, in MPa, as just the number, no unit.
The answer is 1.4
